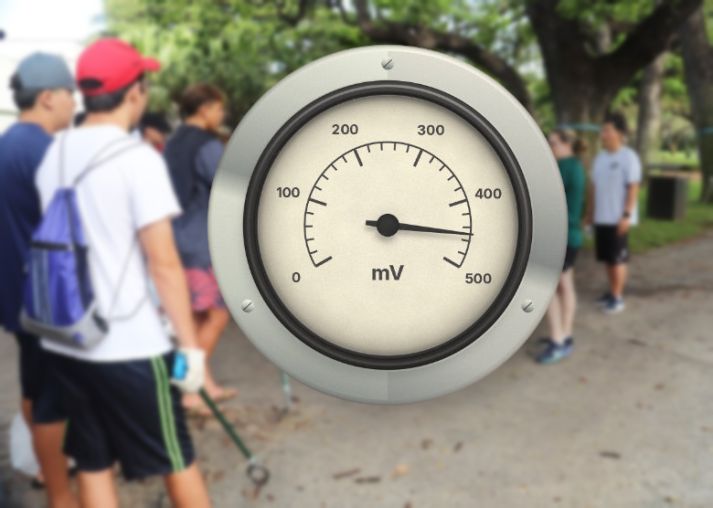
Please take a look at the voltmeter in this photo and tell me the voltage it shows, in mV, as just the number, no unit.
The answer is 450
